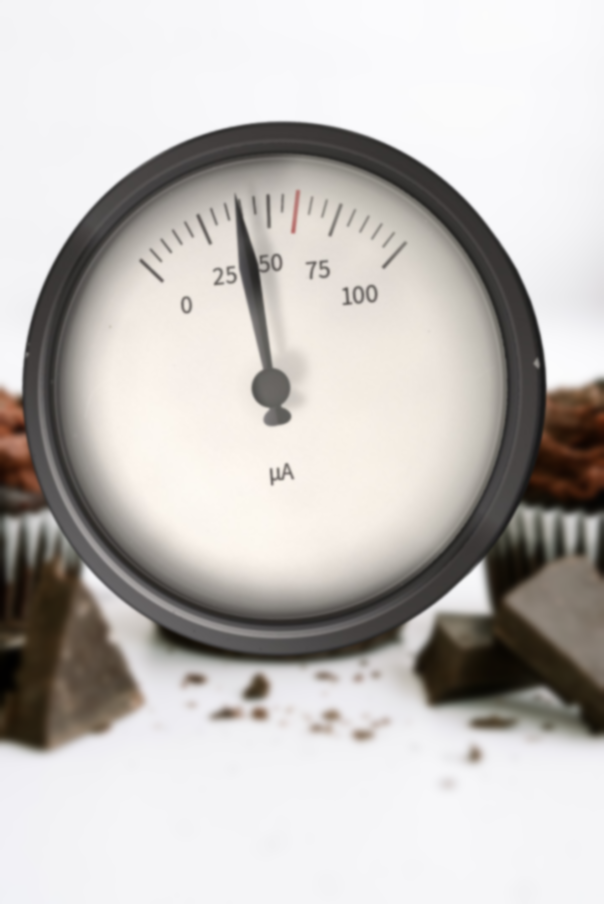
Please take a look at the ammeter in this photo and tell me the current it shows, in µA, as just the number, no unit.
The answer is 40
